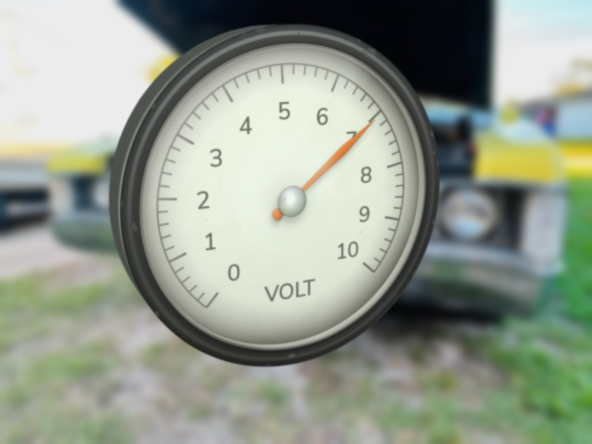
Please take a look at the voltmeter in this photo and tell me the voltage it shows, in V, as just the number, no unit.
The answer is 7
